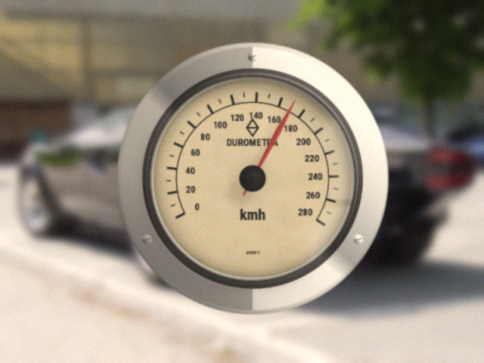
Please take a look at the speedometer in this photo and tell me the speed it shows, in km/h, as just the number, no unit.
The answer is 170
